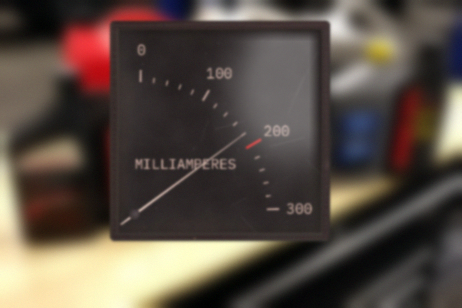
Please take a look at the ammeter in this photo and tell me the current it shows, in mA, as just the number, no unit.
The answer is 180
